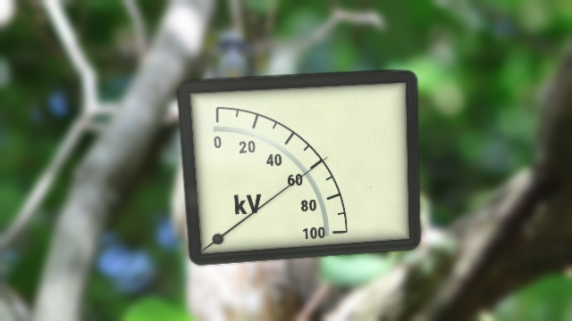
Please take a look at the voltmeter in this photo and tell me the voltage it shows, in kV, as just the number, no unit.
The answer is 60
